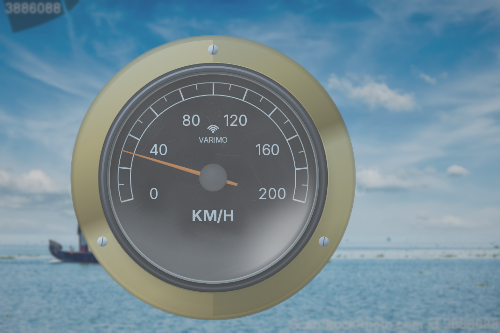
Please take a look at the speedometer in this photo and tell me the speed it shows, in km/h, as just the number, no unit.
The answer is 30
